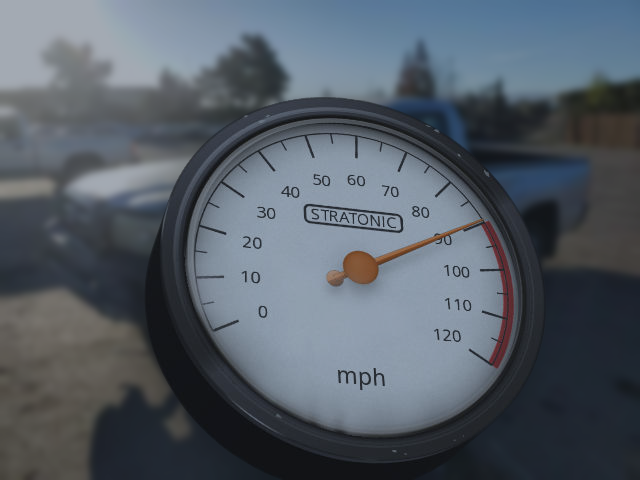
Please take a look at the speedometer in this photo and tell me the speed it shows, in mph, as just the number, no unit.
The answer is 90
